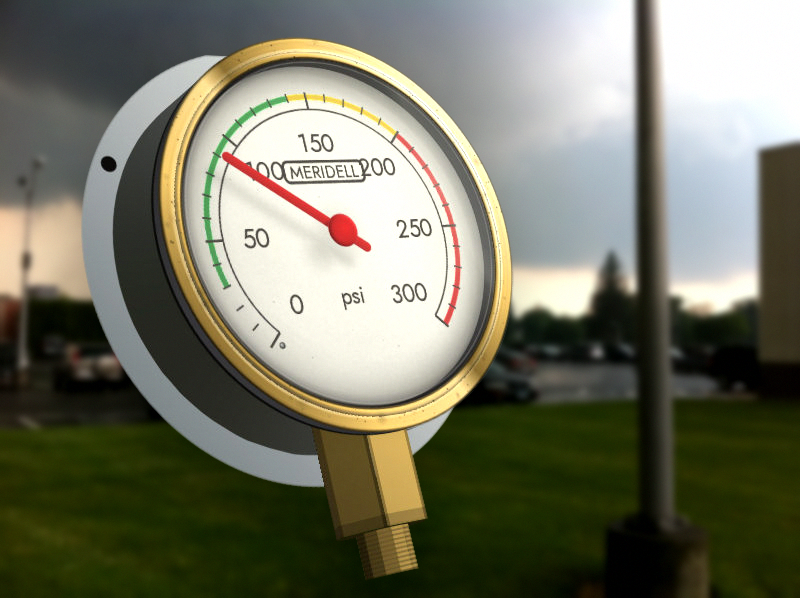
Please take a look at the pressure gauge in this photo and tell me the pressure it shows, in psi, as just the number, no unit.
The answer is 90
